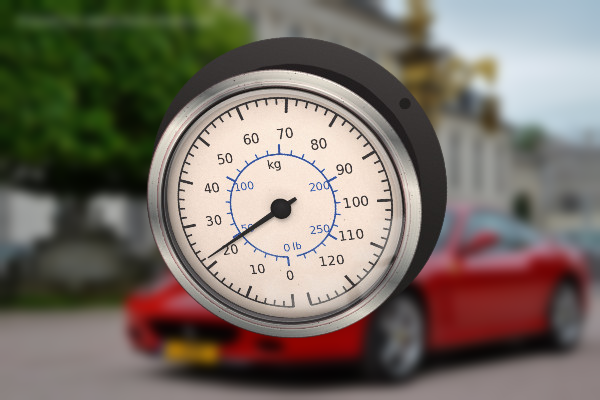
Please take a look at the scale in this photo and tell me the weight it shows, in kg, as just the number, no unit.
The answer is 22
